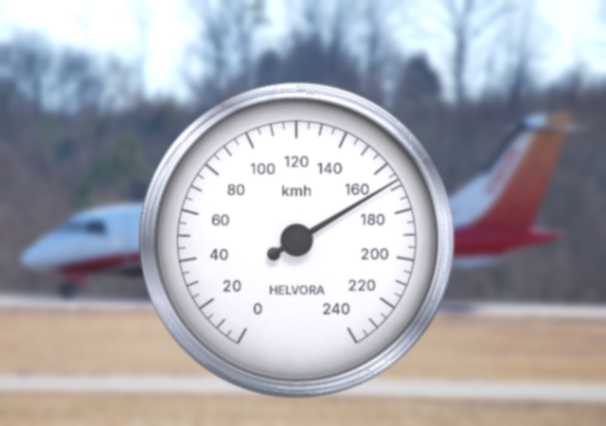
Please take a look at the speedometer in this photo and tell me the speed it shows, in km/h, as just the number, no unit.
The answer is 167.5
